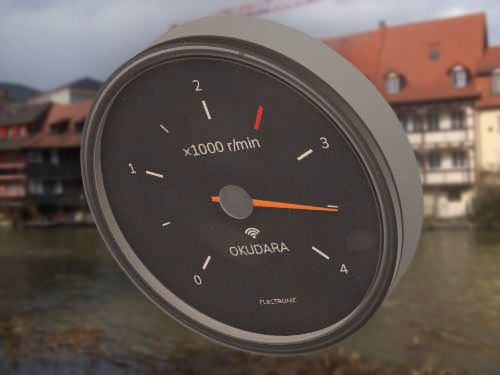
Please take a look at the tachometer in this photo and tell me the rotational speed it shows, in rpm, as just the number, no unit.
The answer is 3500
